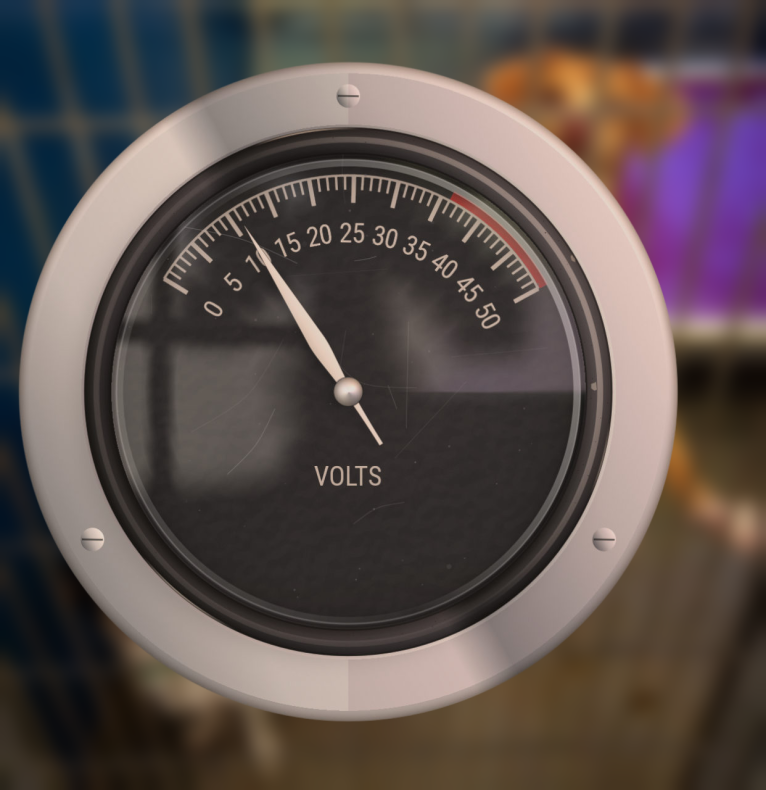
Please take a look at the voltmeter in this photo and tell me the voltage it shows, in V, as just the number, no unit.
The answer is 11
